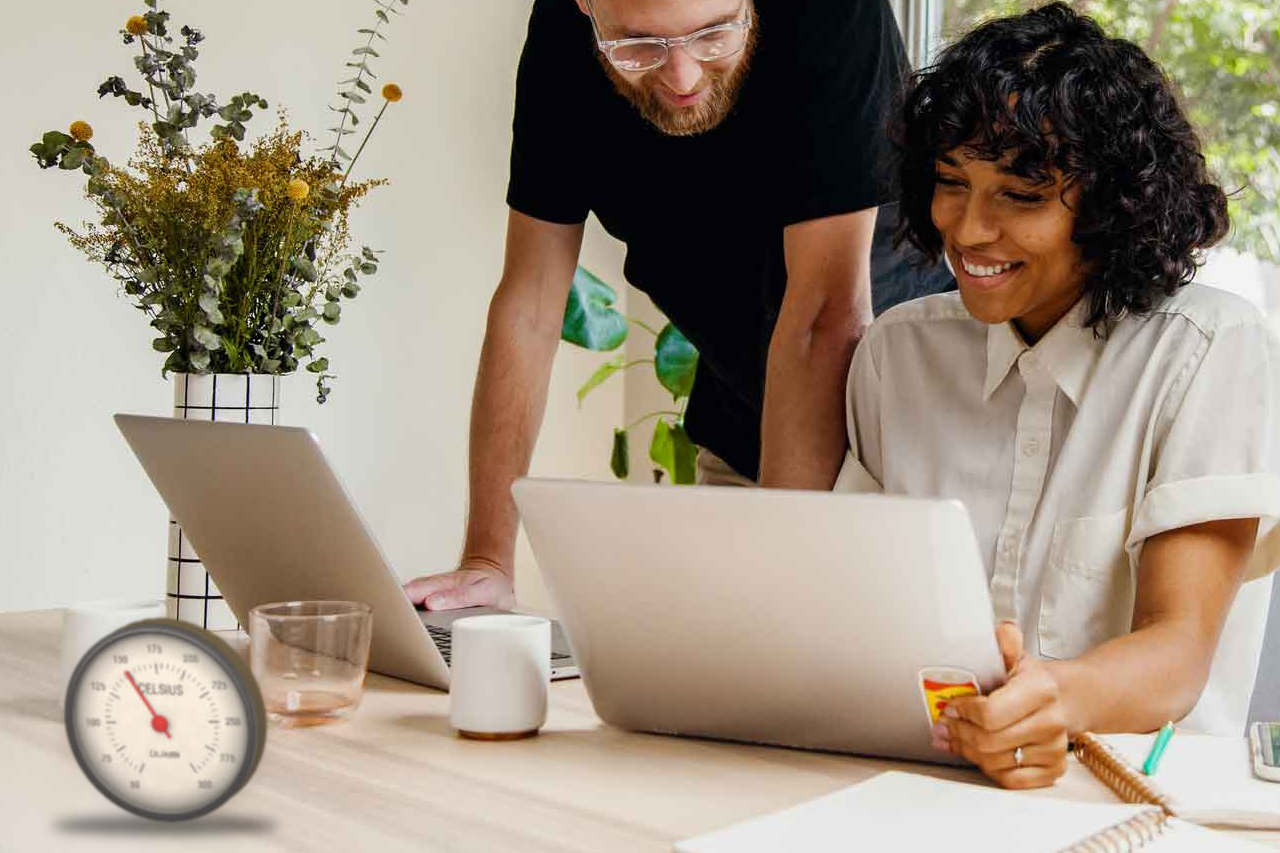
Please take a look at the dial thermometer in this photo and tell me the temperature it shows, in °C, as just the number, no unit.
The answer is 150
